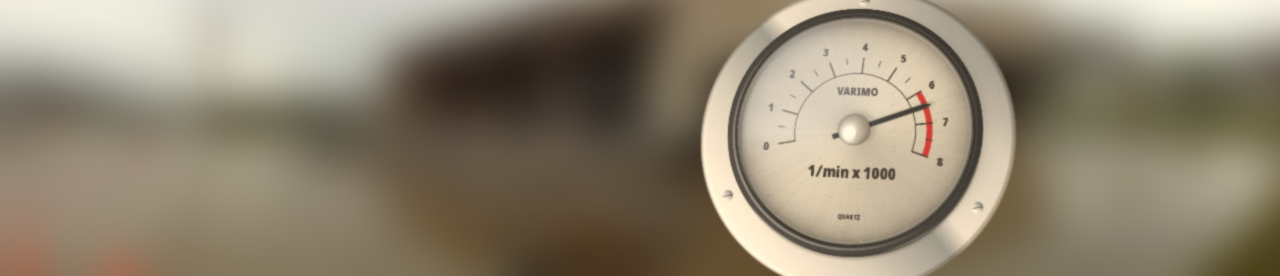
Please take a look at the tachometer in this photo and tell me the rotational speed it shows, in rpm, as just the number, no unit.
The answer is 6500
